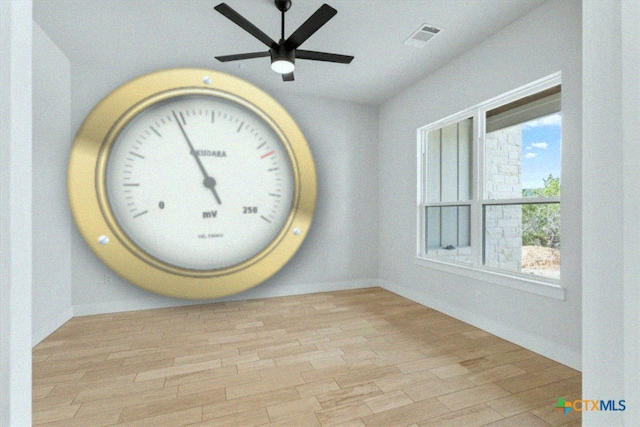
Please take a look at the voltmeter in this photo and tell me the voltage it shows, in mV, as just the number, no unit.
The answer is 95
